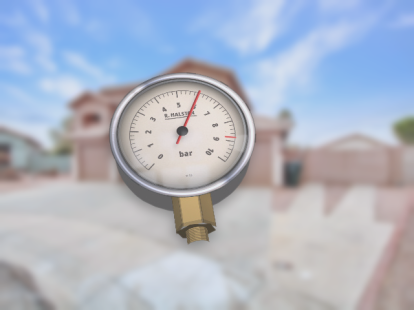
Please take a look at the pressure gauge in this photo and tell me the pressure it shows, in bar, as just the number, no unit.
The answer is 6
